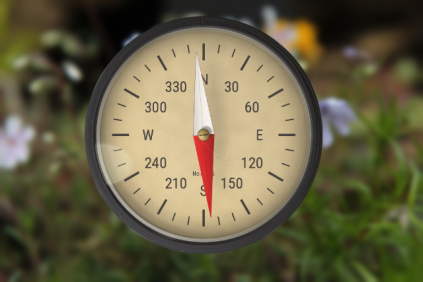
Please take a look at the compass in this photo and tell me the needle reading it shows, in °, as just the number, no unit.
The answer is 175
